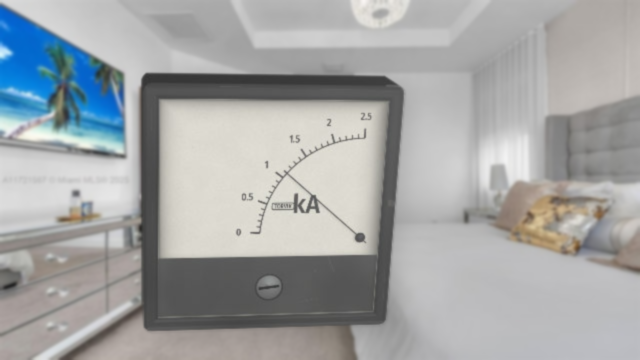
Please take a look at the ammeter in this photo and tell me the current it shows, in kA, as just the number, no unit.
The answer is 1.1
